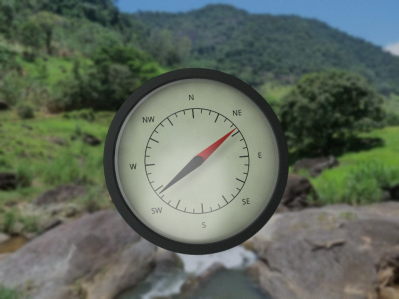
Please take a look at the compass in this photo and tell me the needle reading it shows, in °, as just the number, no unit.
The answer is 55
